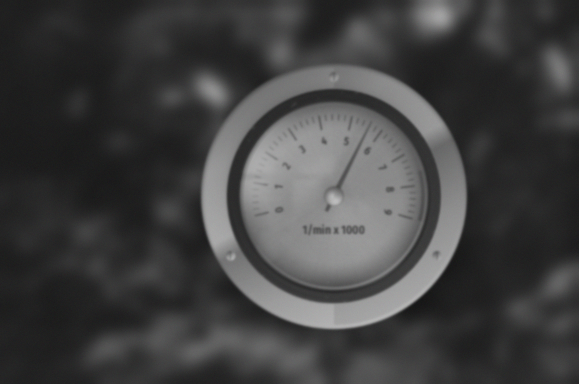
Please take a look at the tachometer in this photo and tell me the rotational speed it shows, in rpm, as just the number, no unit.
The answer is 5600
